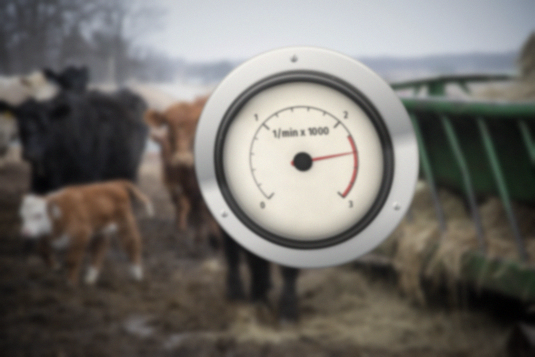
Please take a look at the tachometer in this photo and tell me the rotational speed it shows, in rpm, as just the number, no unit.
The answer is 2400
